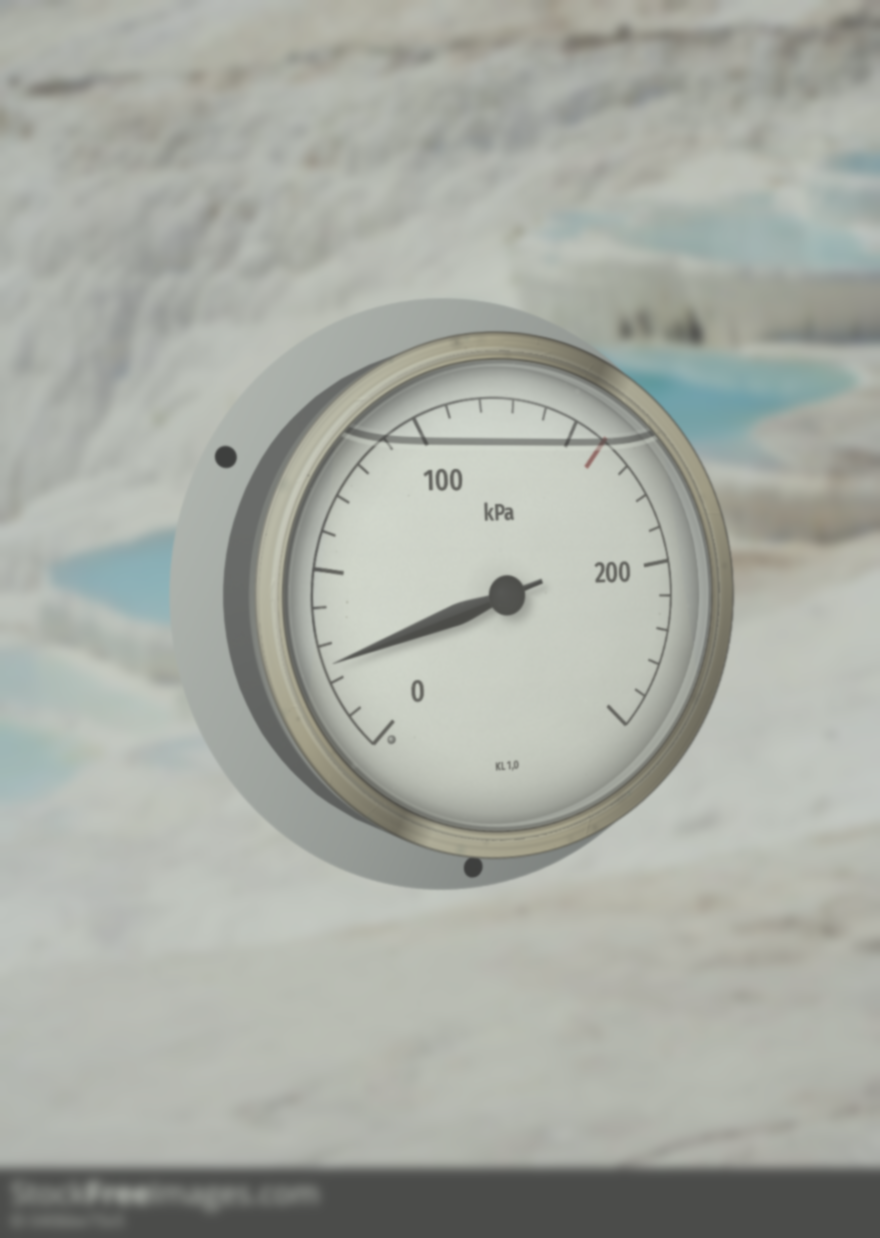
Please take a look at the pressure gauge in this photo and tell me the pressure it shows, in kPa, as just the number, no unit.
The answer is 25
